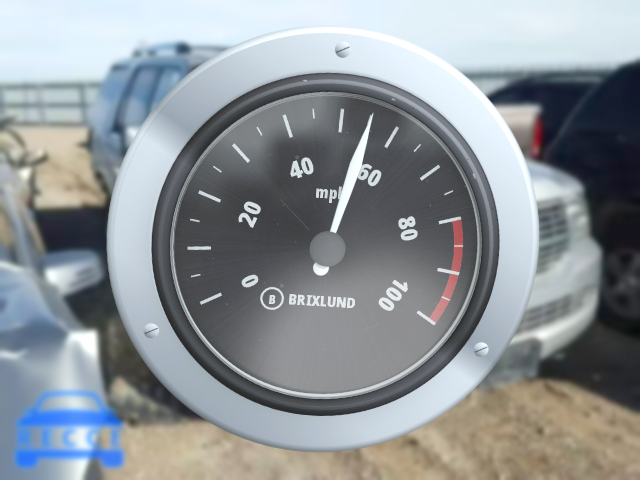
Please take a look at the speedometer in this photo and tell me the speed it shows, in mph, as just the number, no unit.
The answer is 55
